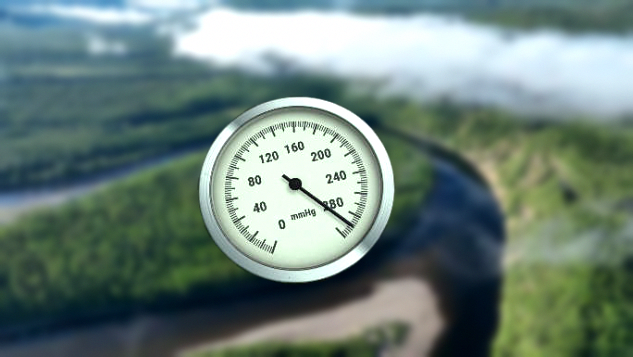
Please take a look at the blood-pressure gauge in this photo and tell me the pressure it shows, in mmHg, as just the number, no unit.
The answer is 290
